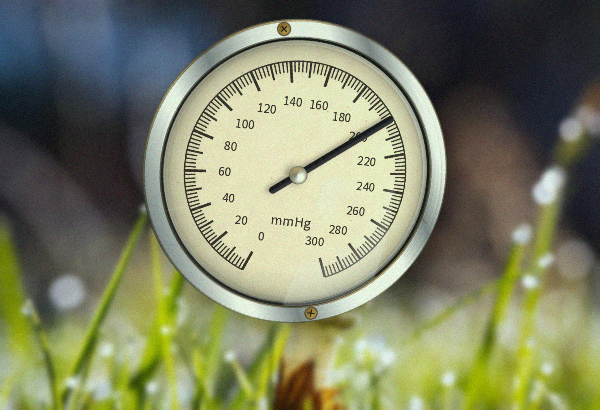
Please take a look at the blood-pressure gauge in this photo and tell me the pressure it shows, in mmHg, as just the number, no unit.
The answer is 200
